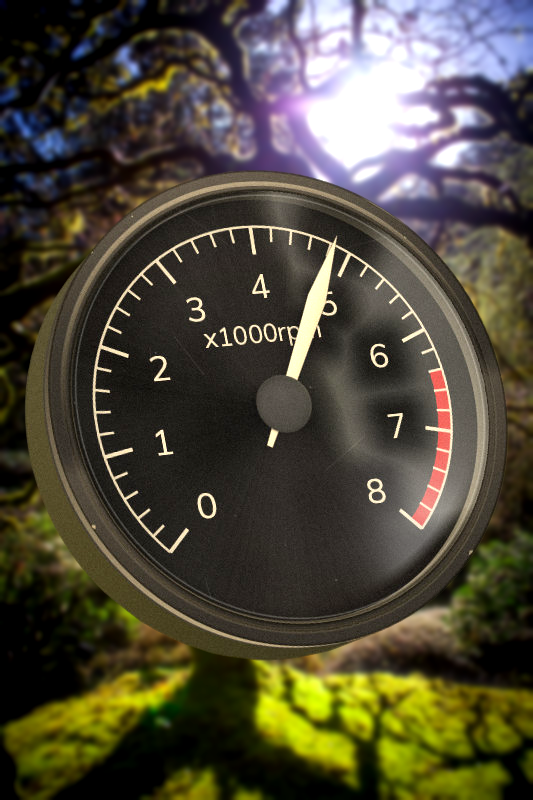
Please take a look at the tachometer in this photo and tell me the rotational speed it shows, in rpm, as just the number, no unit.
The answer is 4800
